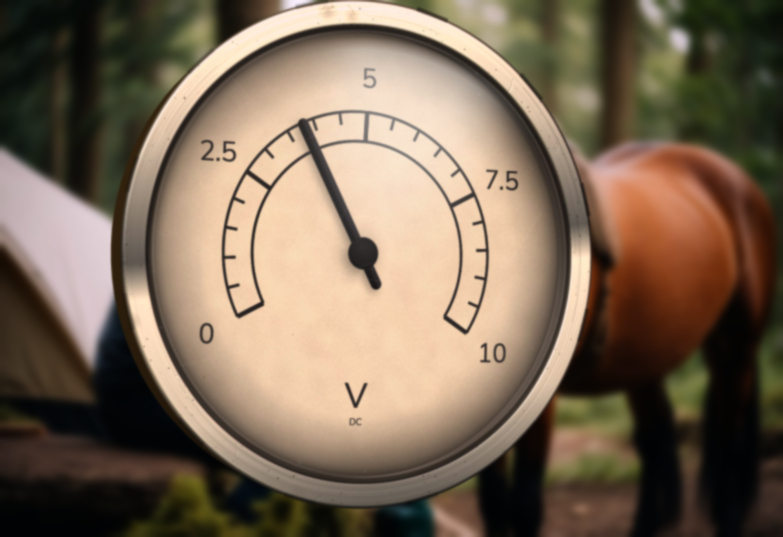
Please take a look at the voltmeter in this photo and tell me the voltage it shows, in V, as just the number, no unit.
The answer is 3.75
